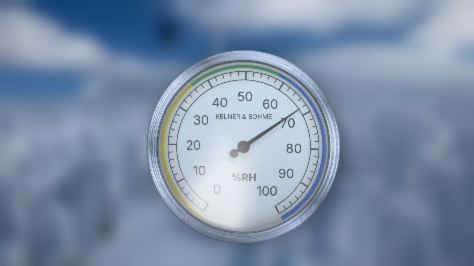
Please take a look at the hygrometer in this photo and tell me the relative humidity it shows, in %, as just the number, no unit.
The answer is 68
